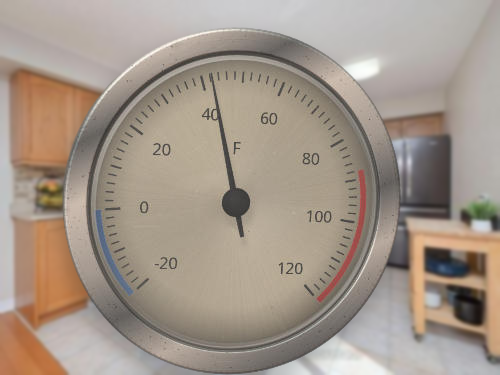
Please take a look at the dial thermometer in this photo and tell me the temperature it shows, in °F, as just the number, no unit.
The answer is 42
